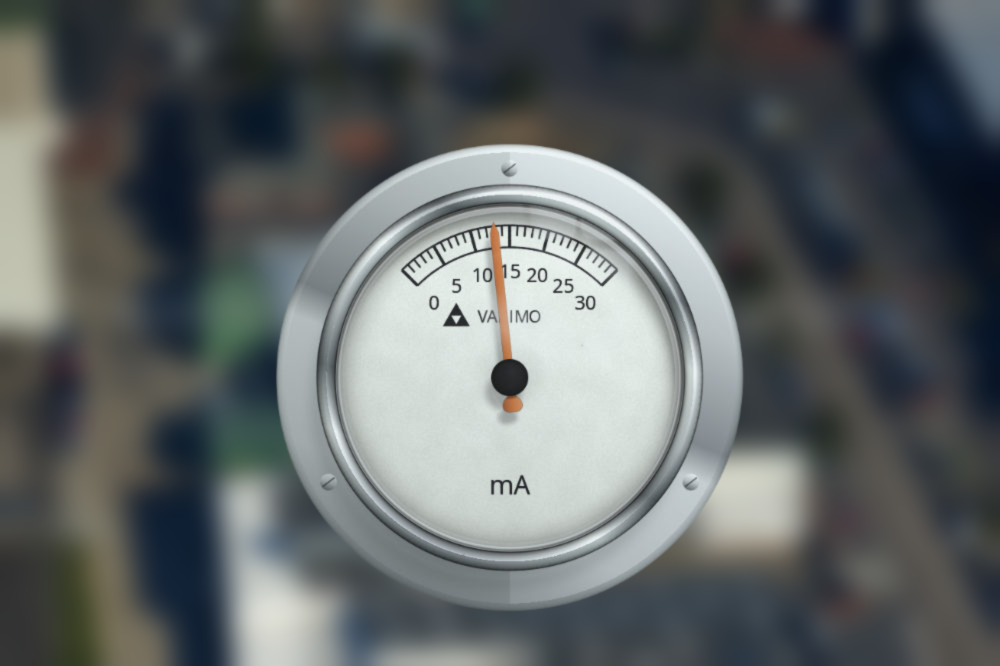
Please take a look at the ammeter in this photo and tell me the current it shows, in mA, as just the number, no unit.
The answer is 13
